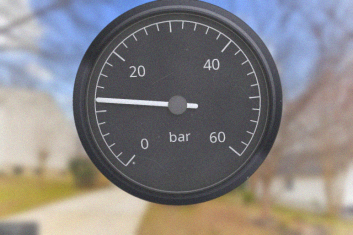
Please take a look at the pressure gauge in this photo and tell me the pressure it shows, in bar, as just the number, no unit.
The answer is 12
